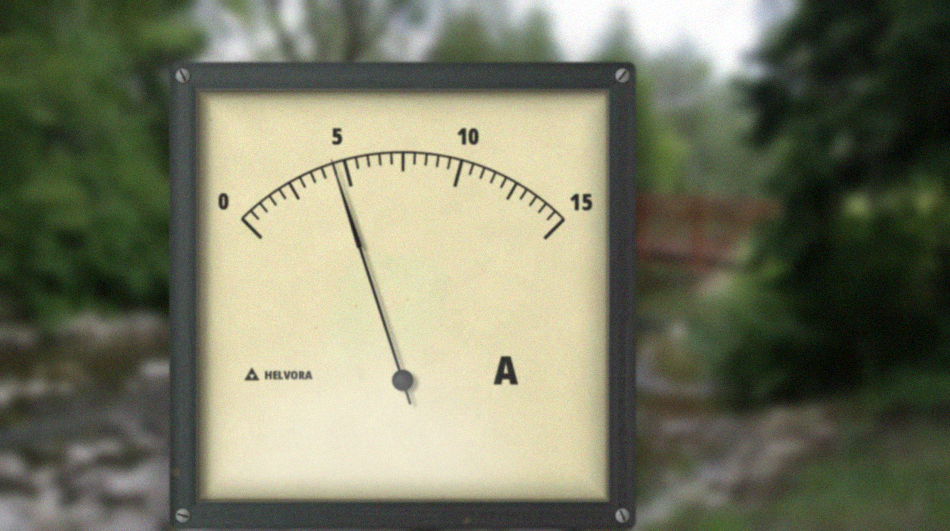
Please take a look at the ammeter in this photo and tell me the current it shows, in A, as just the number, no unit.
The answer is 4.5
